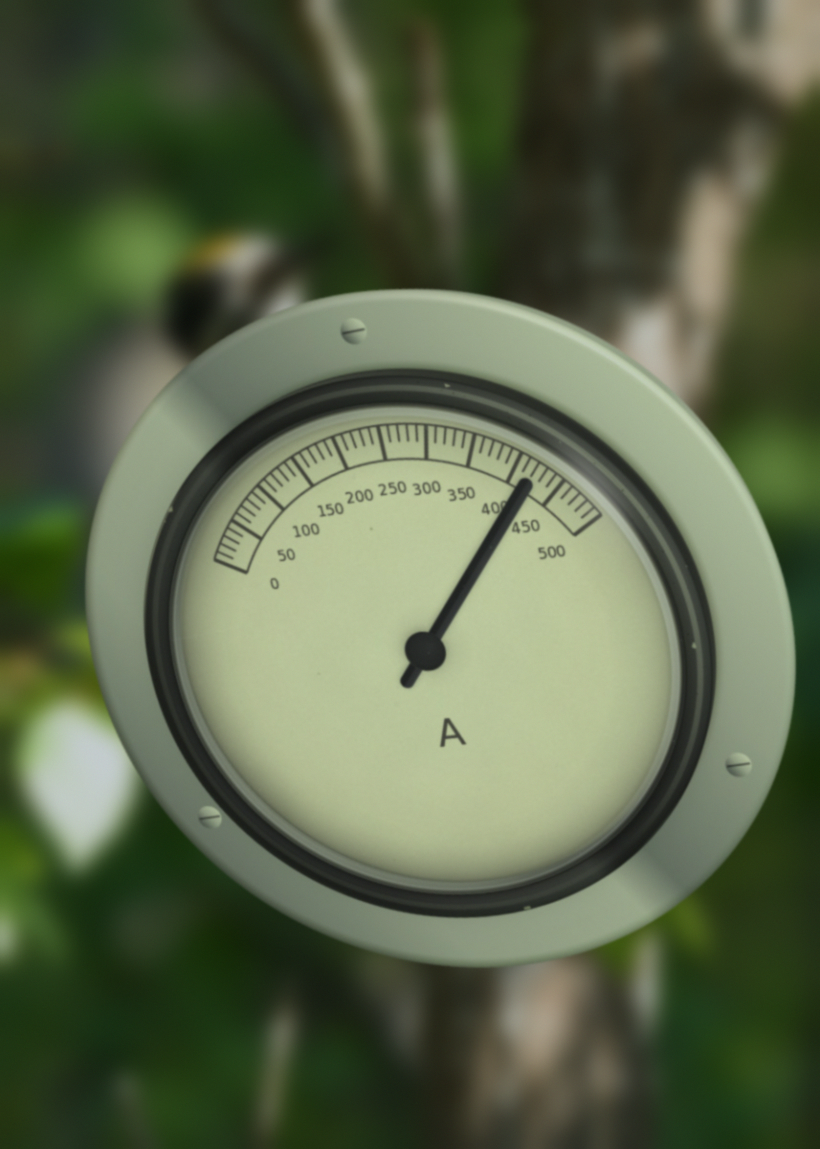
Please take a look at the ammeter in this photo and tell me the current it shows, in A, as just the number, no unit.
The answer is 420
